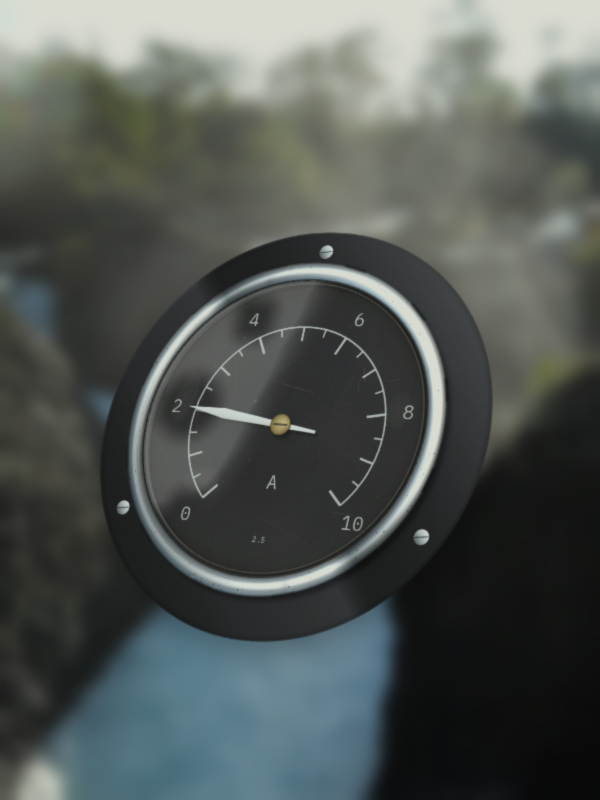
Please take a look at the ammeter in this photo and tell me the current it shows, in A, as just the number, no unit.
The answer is 2
